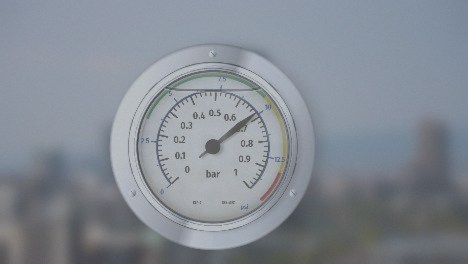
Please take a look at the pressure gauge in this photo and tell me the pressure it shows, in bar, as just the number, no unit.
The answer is 0.68
